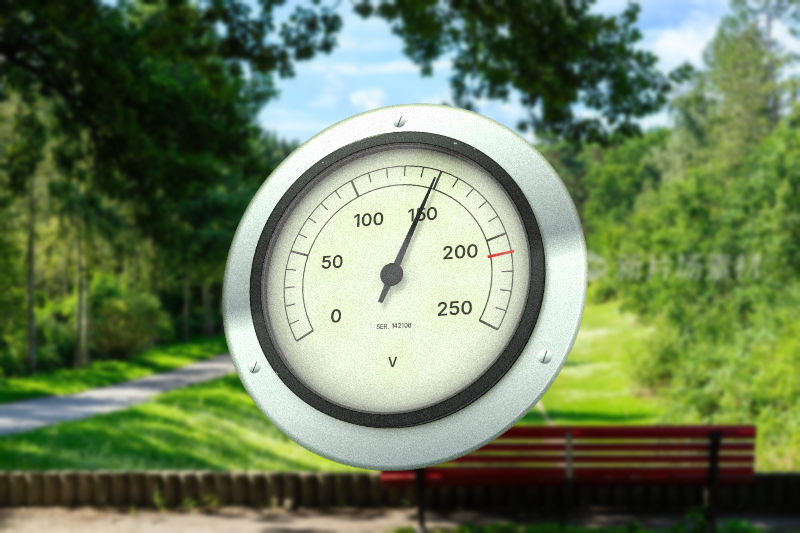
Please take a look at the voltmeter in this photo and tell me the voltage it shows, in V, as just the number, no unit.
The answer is 150
